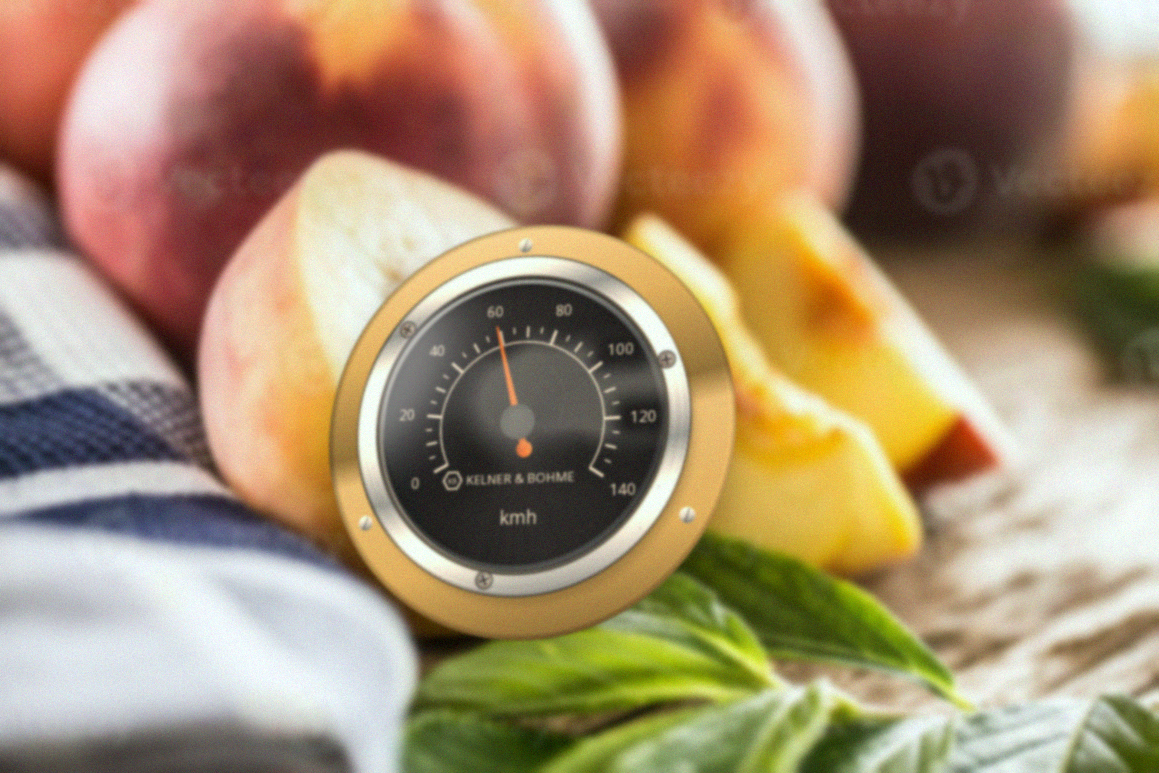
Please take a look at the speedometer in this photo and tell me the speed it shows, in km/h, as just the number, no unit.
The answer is 60
